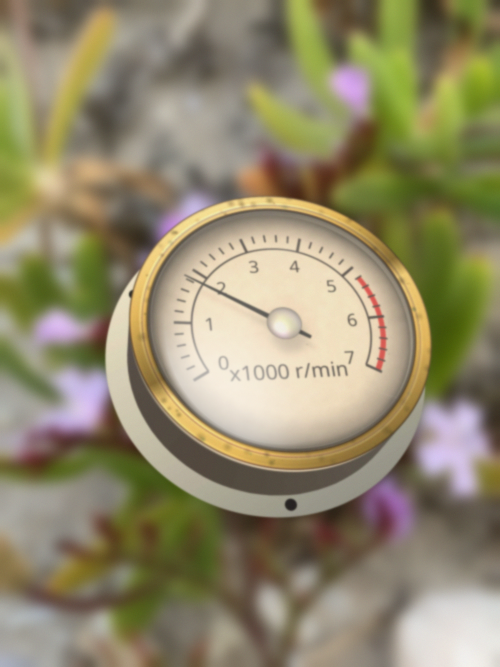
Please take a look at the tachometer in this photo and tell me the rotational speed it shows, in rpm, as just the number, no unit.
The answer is 1800
